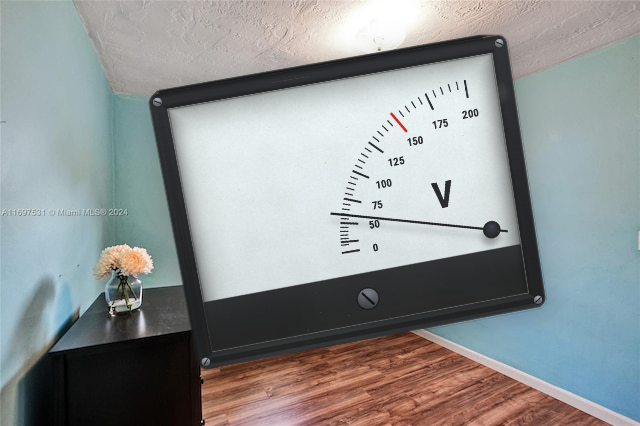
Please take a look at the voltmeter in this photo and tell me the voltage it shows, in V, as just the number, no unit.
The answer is 60
